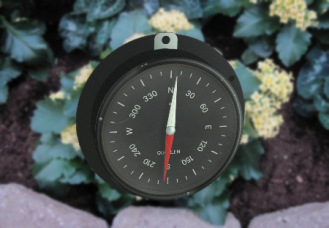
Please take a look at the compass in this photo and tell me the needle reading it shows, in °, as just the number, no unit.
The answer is 185
